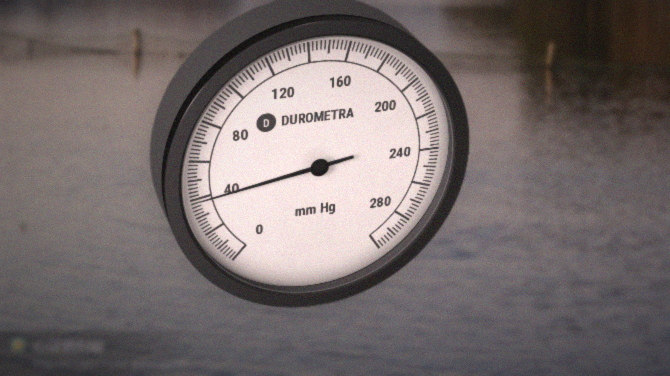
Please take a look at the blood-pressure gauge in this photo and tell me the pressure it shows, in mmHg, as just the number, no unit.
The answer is 40
